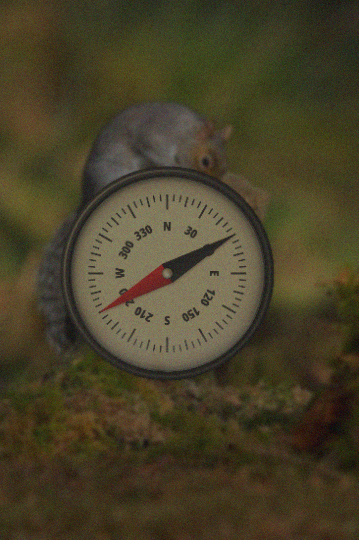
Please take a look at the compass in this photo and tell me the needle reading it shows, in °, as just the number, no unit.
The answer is 240
